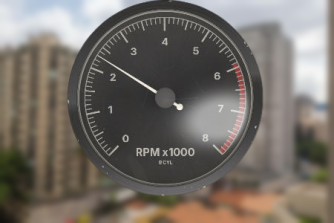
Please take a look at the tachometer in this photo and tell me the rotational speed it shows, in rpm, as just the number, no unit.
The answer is 2300
